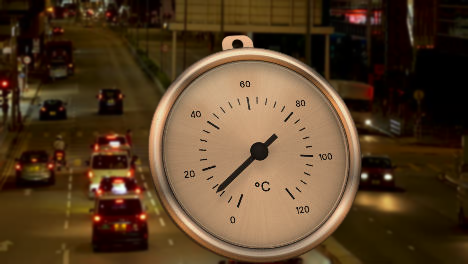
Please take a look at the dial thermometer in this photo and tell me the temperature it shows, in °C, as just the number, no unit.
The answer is 10
